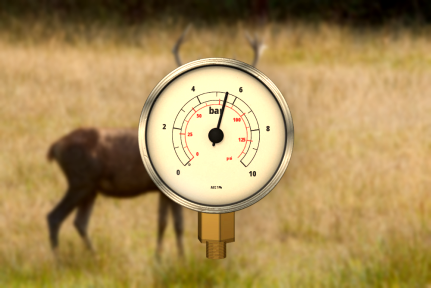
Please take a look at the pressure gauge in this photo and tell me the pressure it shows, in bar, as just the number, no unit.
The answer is 5.5
